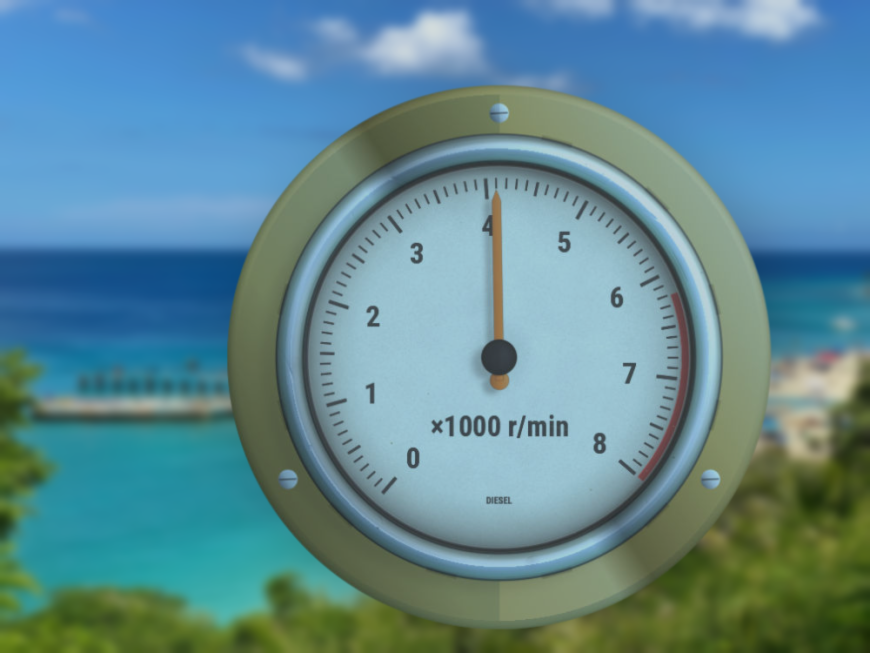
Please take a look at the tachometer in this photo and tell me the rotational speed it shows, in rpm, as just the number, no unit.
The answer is 4100
